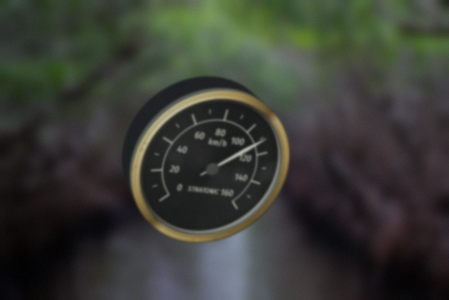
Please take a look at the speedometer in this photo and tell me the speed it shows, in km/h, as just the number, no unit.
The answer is 110
